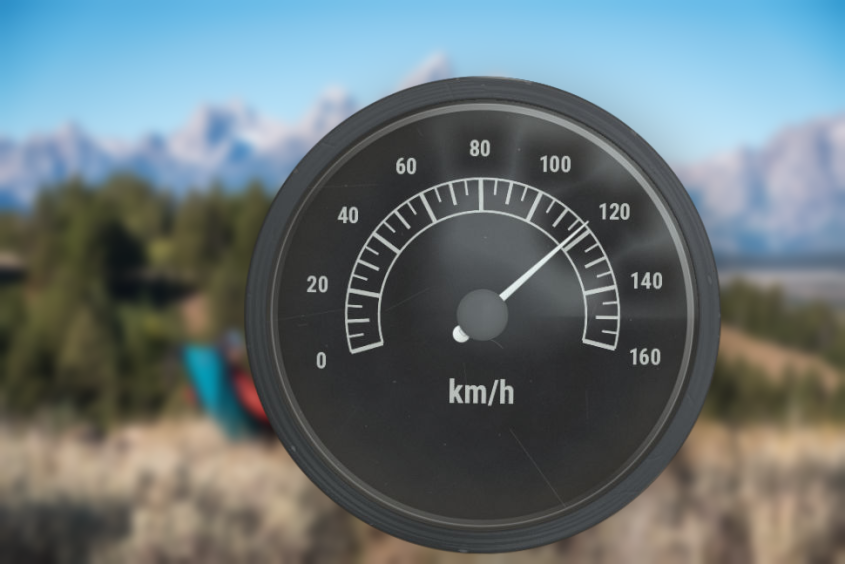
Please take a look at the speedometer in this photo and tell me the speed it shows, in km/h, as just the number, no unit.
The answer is 117.5
